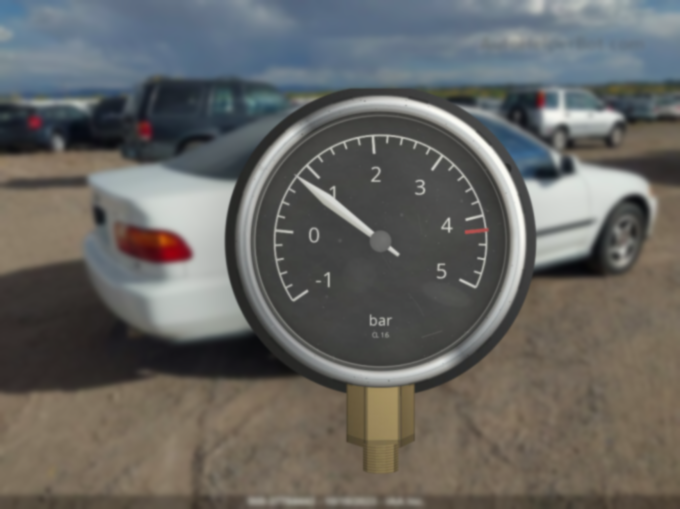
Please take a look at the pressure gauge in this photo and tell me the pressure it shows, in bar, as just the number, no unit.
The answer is 0.8
